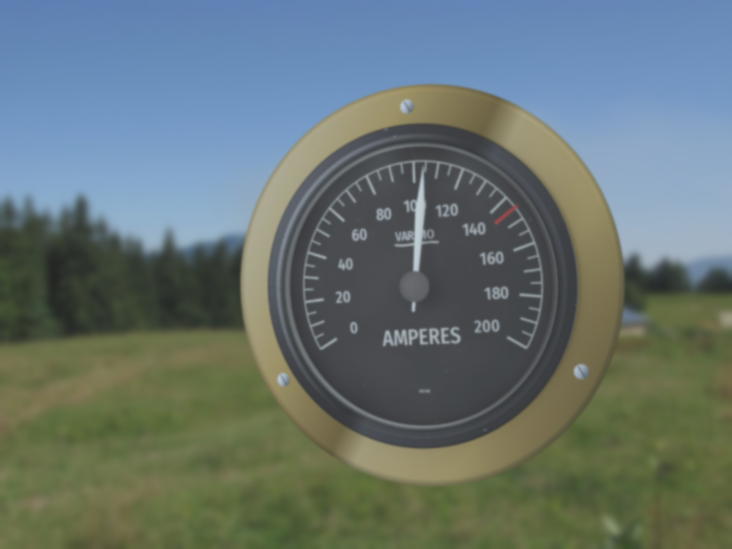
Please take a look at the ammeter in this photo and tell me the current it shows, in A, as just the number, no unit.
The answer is 105
